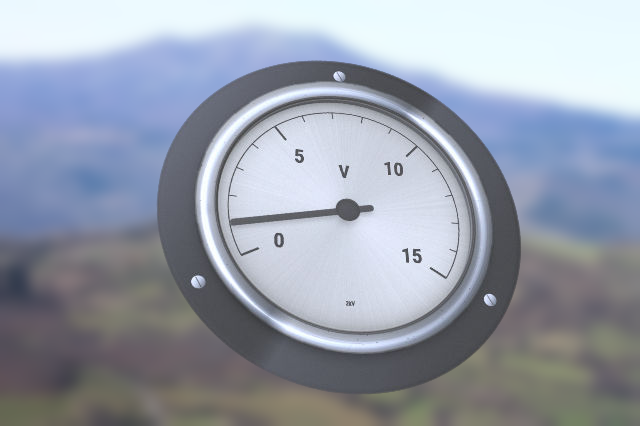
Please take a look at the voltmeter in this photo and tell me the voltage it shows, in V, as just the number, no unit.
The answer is 1
